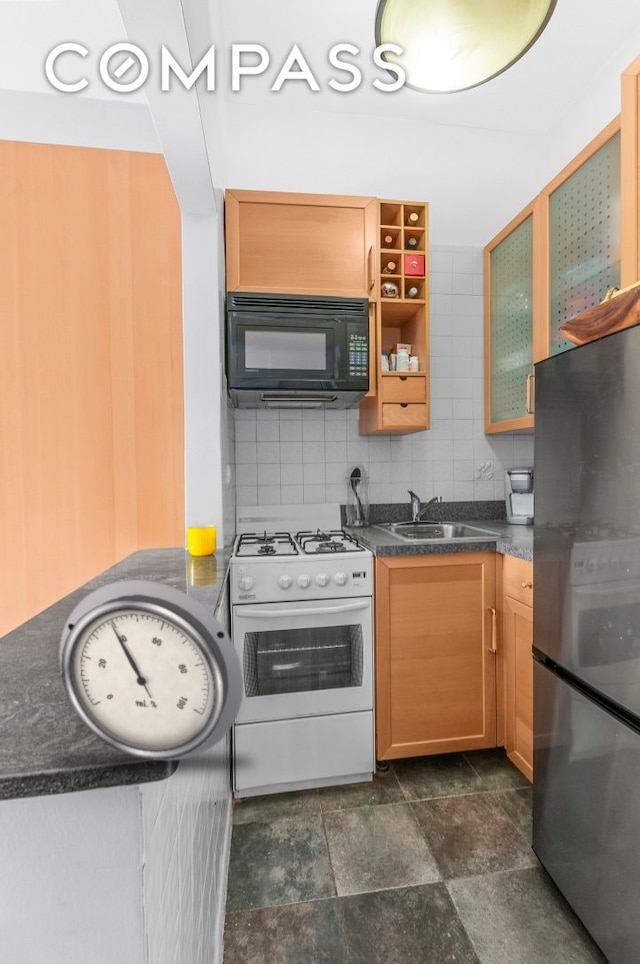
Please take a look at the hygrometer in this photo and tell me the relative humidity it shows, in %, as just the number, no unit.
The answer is 40
